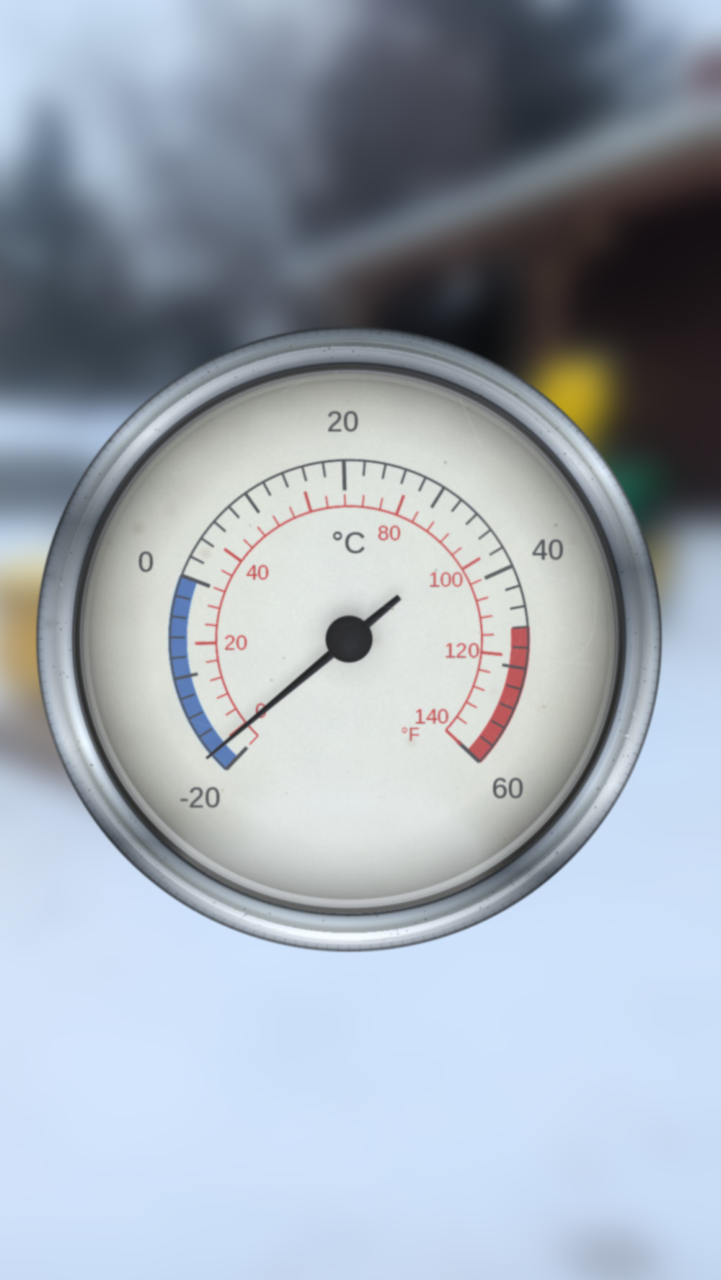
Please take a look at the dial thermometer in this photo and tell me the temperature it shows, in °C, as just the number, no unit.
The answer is -18
